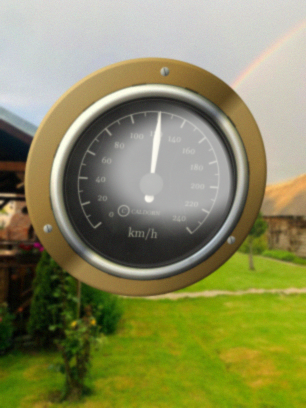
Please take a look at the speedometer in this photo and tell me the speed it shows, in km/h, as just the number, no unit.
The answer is 120
